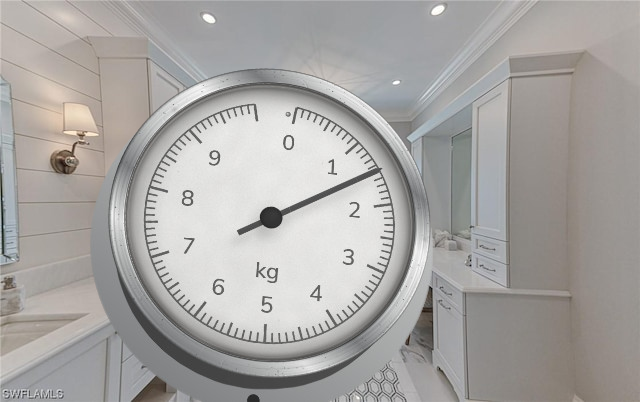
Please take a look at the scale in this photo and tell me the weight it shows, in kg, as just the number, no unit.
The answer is 1.5
